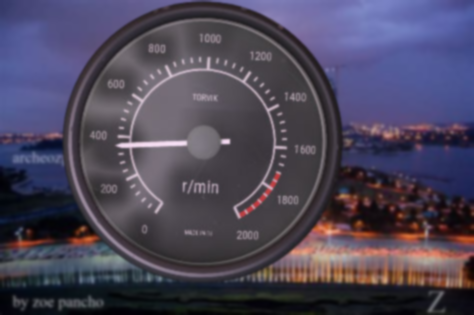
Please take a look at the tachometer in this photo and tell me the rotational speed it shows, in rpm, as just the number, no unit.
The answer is 360
